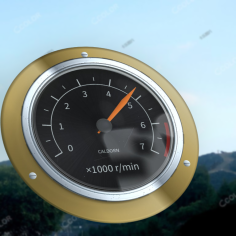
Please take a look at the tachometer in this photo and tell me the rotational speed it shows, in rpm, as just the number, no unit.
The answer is 4750
